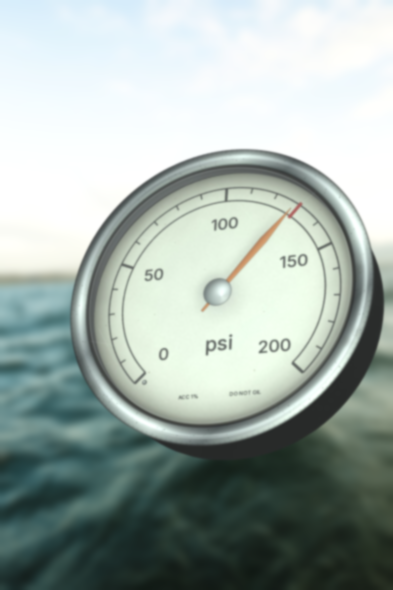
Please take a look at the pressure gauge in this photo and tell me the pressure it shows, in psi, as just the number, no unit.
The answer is 130
